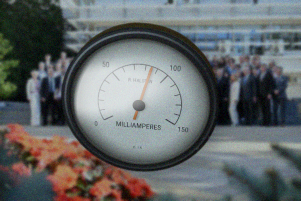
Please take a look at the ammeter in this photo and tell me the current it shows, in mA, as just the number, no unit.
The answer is 85
